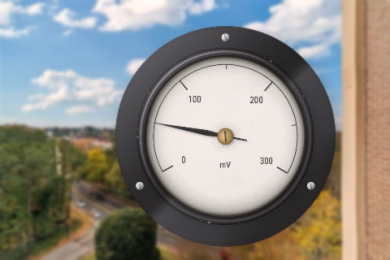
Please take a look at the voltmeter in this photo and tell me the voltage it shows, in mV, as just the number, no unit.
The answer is 50
